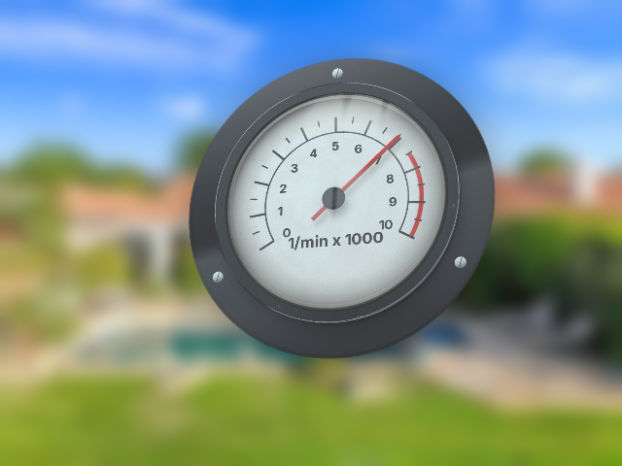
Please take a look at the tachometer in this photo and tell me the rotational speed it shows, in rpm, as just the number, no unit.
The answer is 7000
